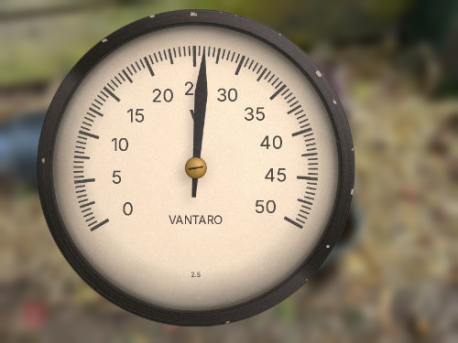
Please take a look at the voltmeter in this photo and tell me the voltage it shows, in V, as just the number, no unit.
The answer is 26
